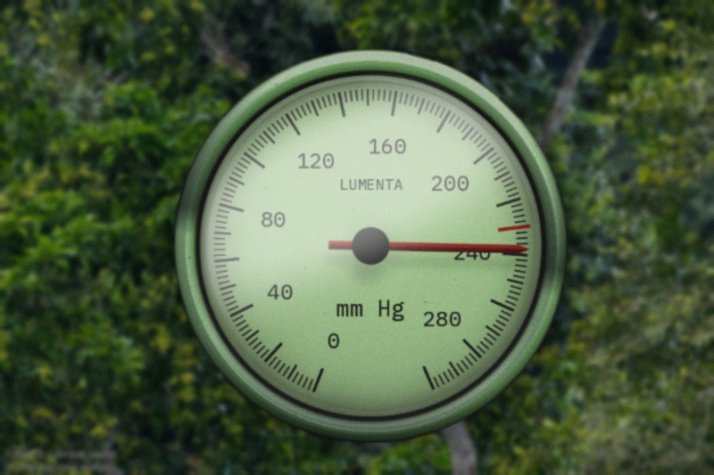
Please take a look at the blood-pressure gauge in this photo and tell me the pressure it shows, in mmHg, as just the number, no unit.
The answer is 238
